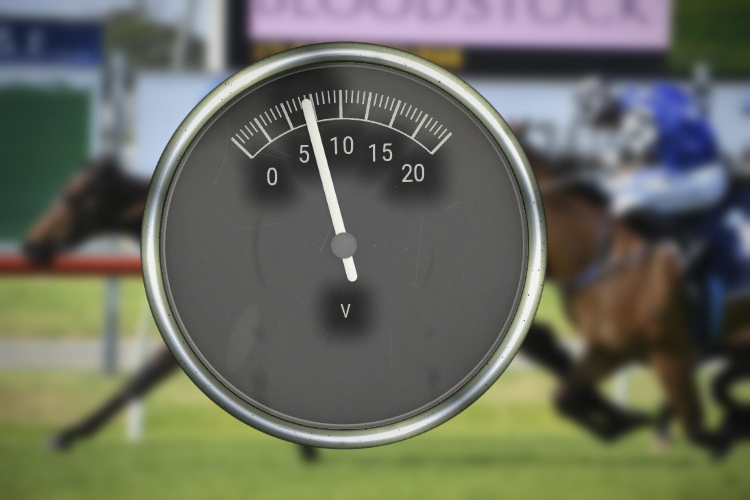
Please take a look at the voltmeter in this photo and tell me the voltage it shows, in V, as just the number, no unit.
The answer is 7
